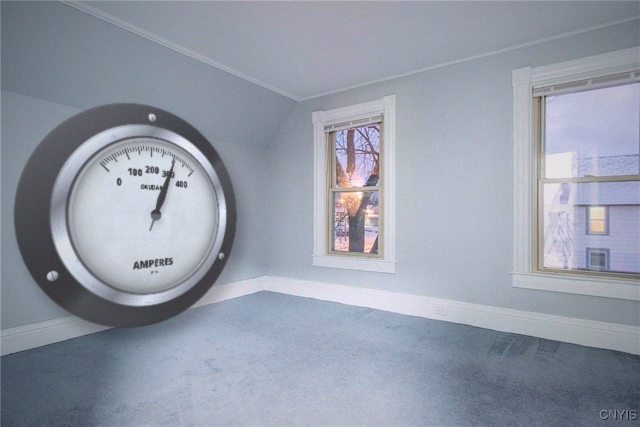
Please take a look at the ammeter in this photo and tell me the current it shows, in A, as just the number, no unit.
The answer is 300
